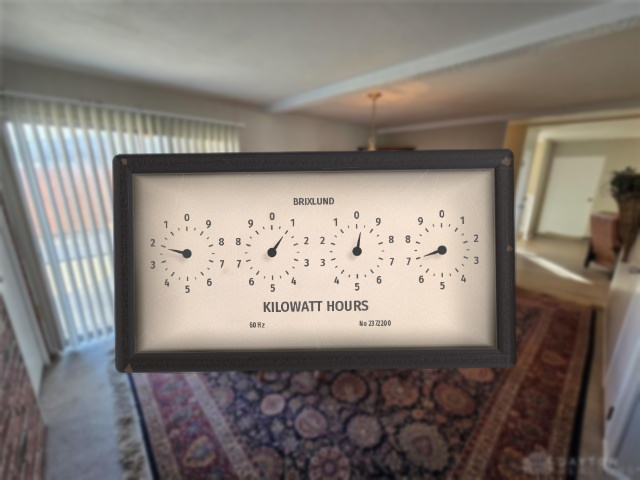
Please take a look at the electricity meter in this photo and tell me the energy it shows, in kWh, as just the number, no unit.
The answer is 2097
